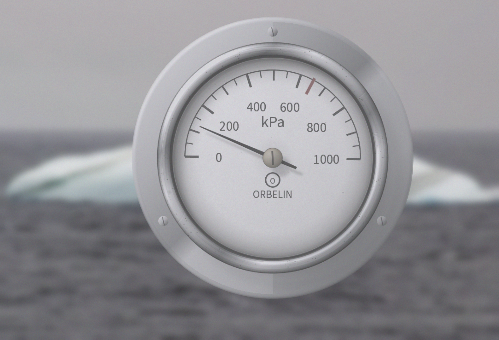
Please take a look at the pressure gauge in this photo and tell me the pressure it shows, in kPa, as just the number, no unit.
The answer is 125
